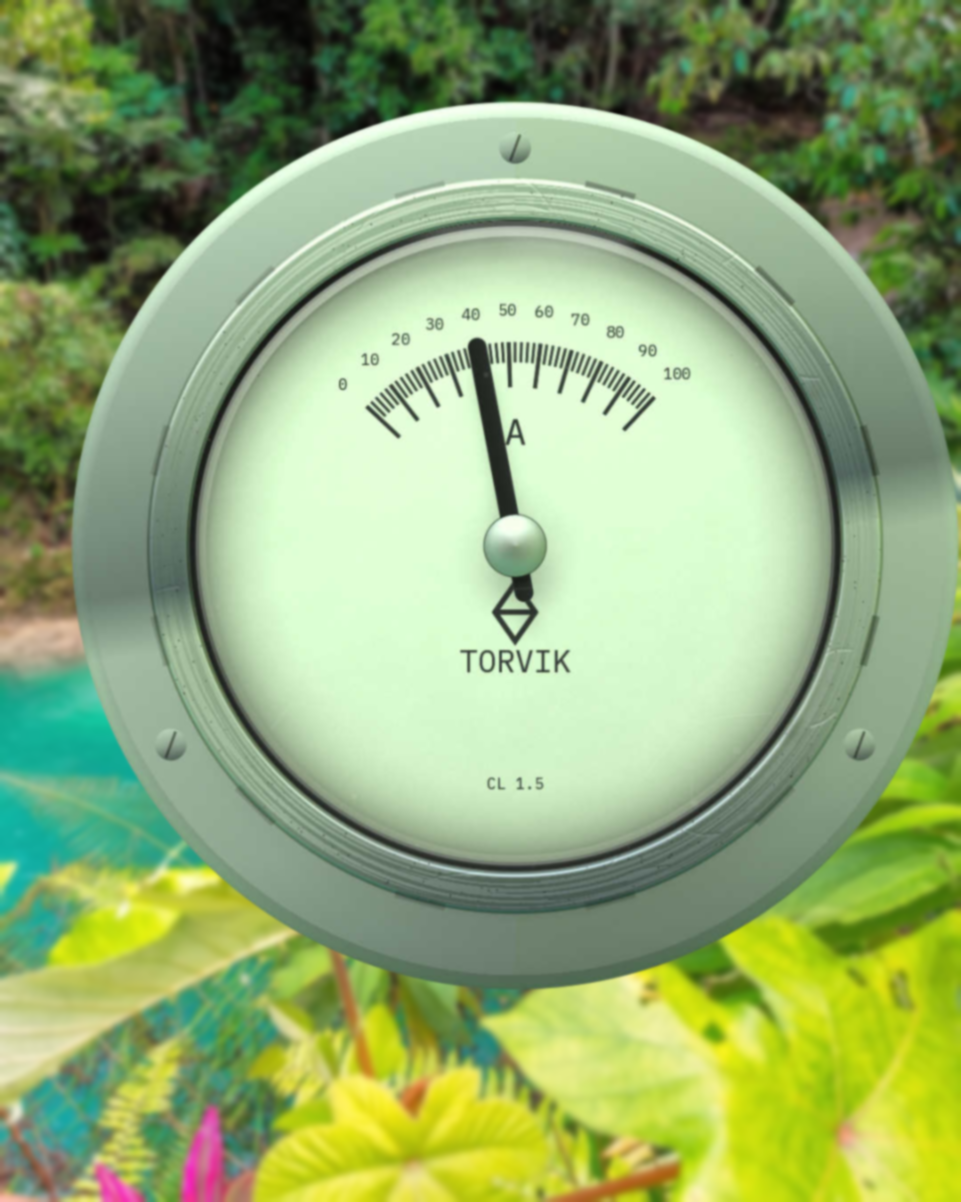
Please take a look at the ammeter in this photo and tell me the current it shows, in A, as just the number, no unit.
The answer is 40
